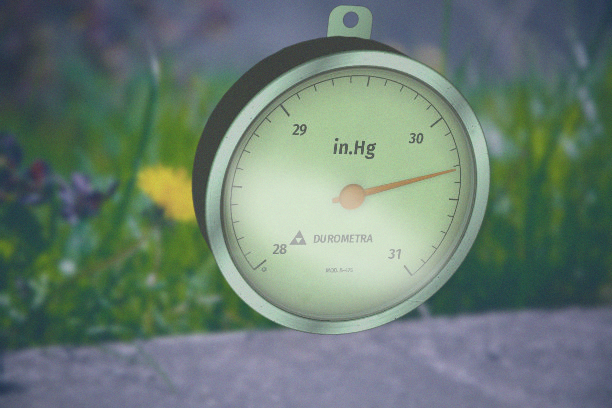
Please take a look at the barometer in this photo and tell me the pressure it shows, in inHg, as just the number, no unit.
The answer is 30.3
